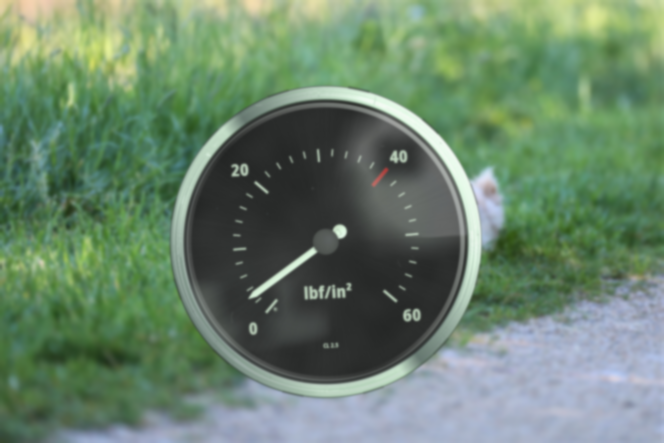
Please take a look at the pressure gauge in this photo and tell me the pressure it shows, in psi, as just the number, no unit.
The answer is 3
